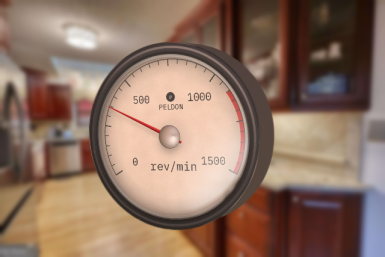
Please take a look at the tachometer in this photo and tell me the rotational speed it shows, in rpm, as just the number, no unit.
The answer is 350
